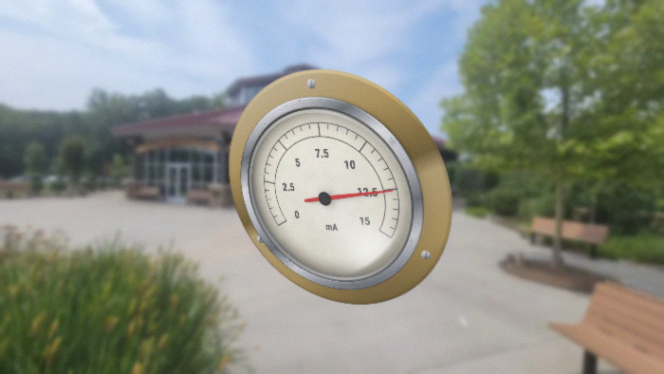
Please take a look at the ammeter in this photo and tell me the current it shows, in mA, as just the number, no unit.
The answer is 12.5
